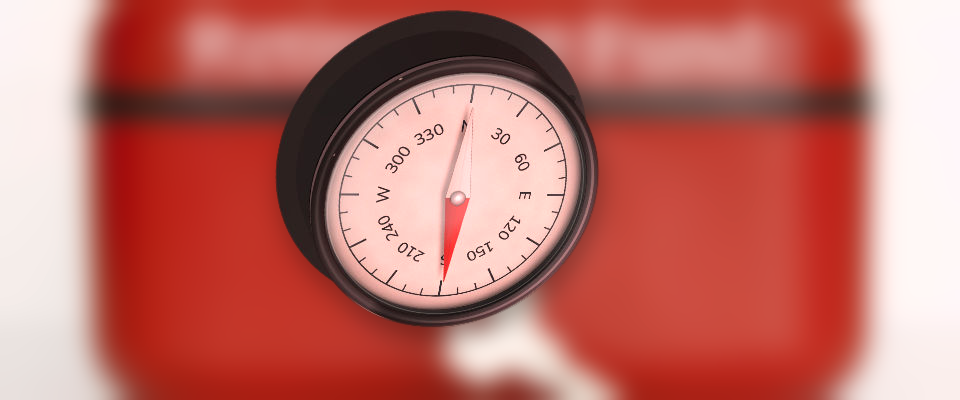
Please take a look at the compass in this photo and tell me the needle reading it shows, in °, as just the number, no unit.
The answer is 180
